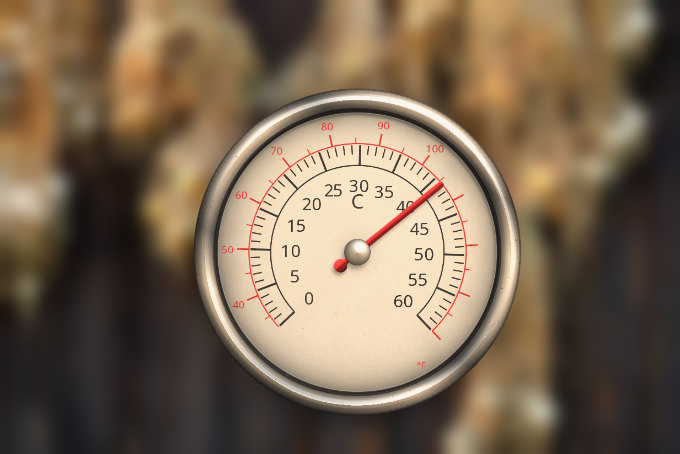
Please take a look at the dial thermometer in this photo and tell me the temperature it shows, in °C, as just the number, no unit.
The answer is 41
